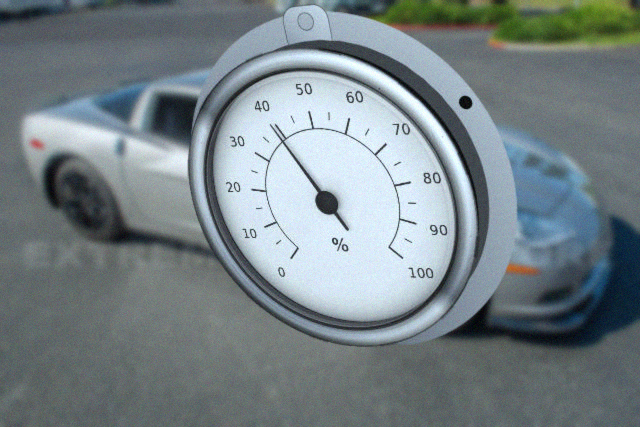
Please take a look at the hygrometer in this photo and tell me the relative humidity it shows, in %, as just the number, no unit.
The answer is 40
